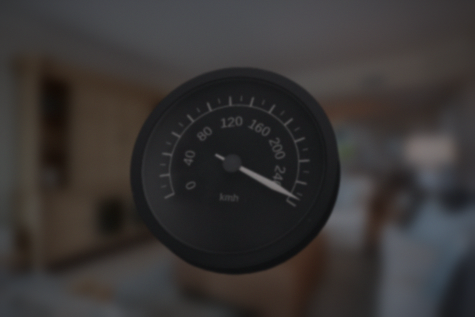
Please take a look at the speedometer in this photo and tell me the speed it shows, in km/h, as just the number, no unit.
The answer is 255
